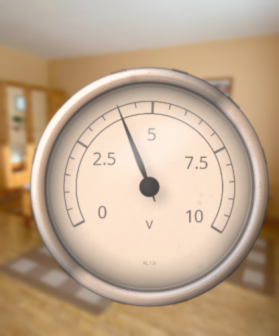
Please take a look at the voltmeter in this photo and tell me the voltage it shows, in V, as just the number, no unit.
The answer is 4
